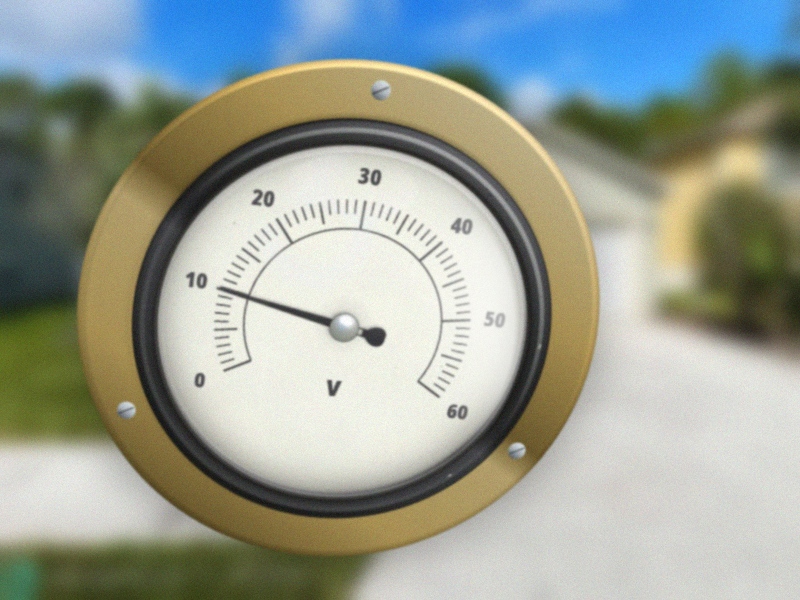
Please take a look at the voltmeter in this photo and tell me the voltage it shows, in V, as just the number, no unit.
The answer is 10
